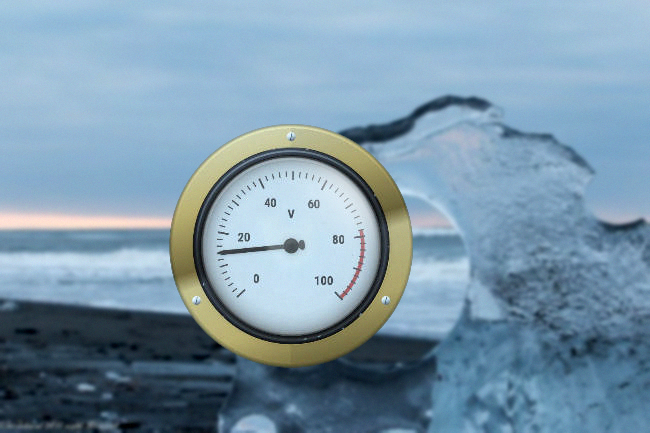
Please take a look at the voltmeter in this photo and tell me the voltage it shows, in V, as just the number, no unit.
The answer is 14
